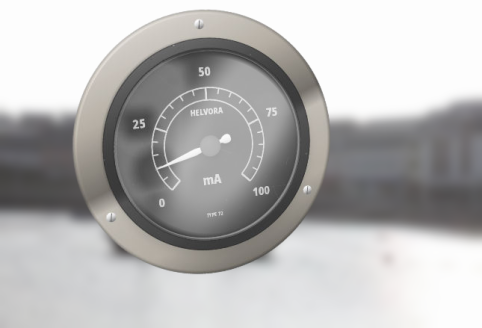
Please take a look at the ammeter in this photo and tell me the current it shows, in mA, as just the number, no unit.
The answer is 10
